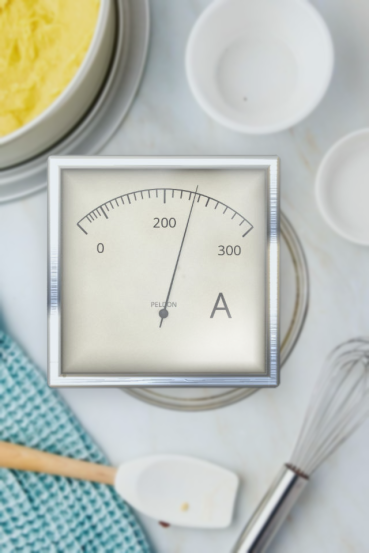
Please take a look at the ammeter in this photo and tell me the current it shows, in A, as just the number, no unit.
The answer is 235
